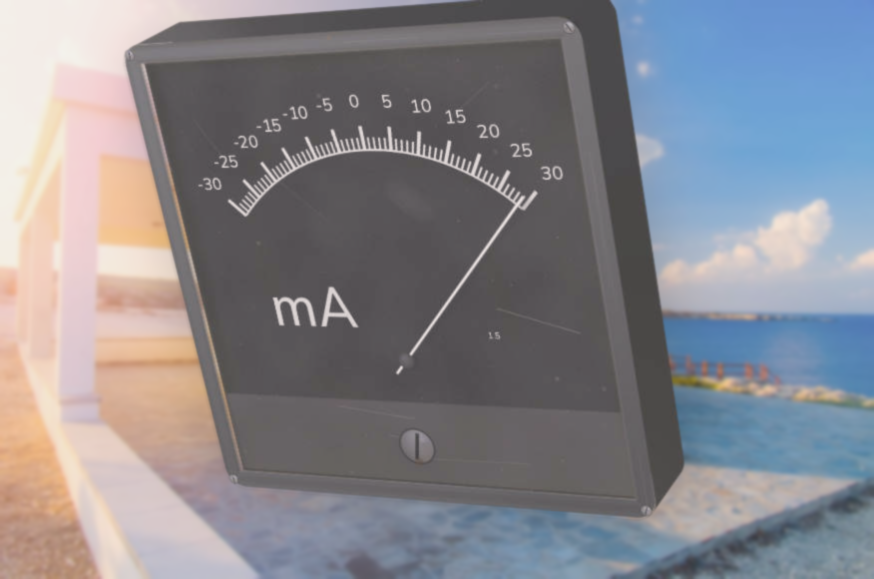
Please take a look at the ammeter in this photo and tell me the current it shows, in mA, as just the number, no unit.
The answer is 29
